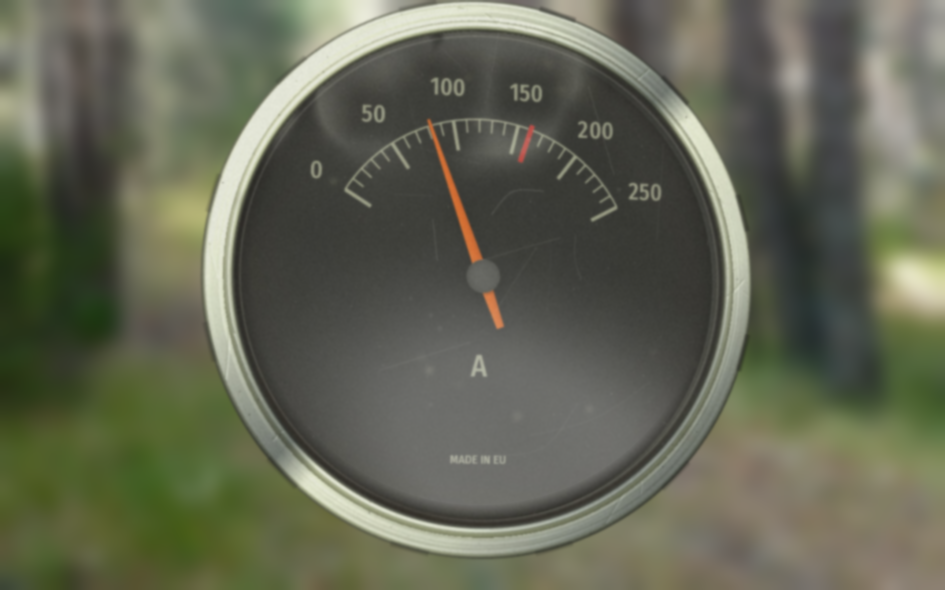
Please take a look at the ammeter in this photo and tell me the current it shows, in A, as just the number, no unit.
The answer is 80
